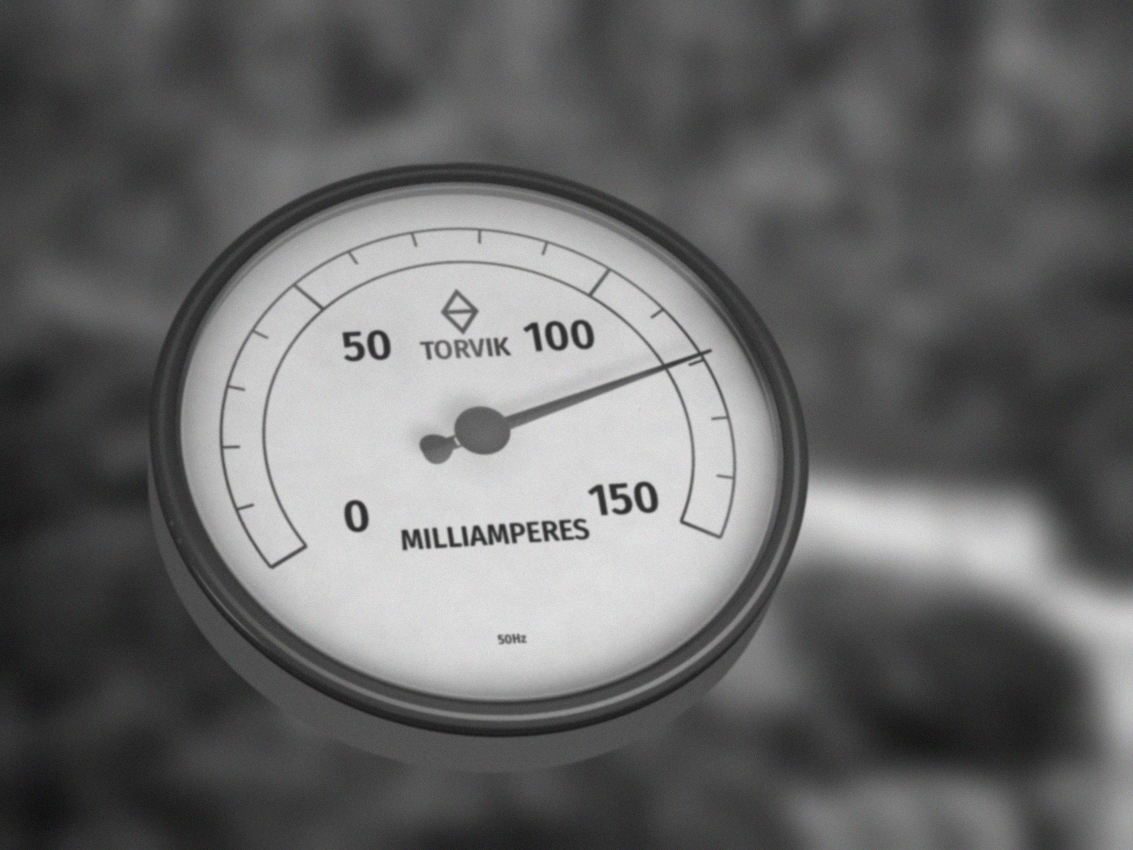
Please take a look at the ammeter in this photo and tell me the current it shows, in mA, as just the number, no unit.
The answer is 120
